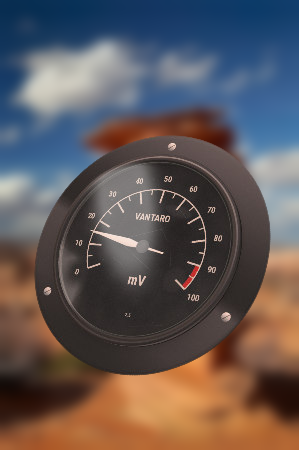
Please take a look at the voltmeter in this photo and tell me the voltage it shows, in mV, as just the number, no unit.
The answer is 15
